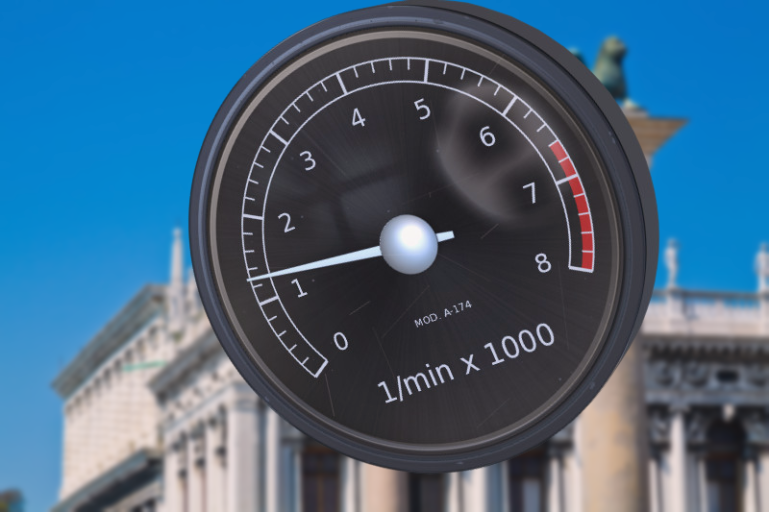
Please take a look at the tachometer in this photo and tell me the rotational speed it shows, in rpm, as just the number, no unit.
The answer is 1300
